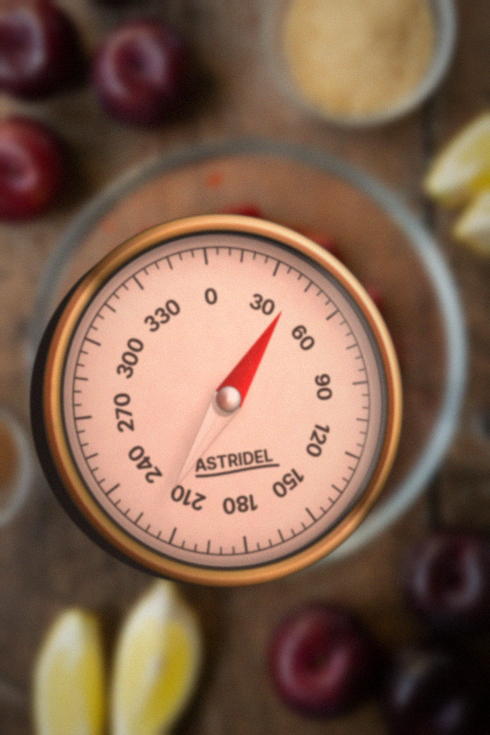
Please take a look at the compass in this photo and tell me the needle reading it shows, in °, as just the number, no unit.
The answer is 40
